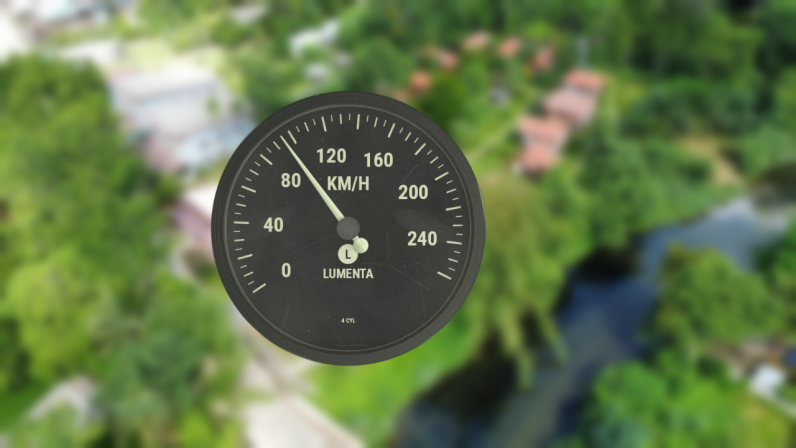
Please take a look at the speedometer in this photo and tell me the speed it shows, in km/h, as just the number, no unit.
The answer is 95
